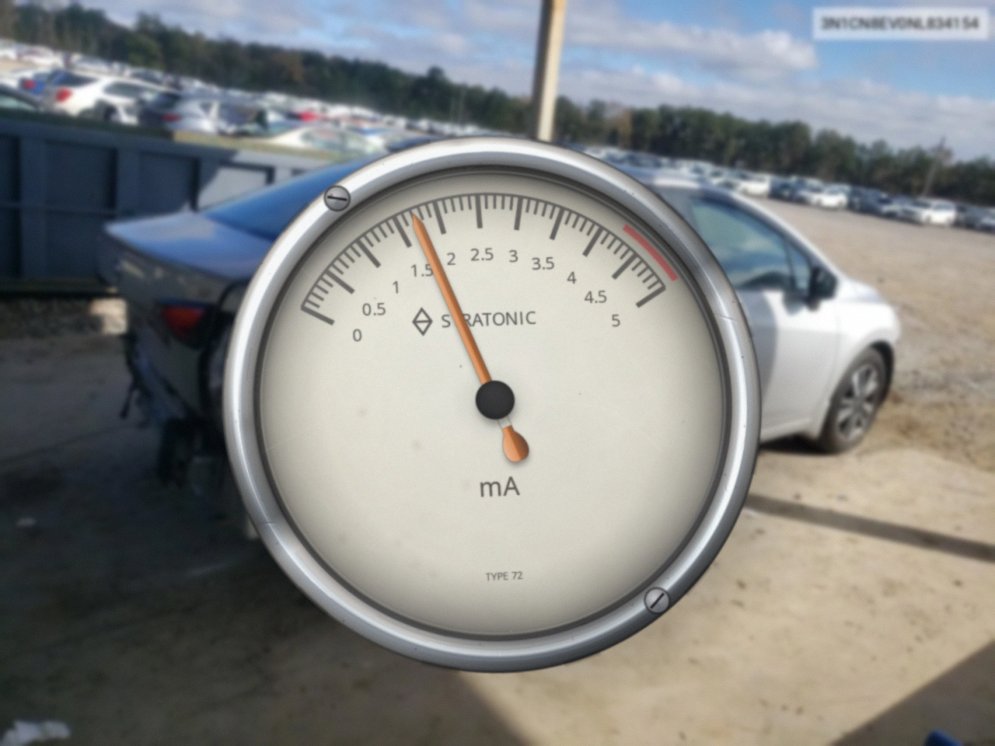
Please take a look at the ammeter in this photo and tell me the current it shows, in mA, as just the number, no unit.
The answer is 1.7
